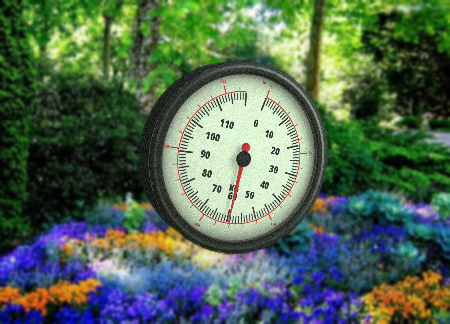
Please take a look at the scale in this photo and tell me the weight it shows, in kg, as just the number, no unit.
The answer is 60
